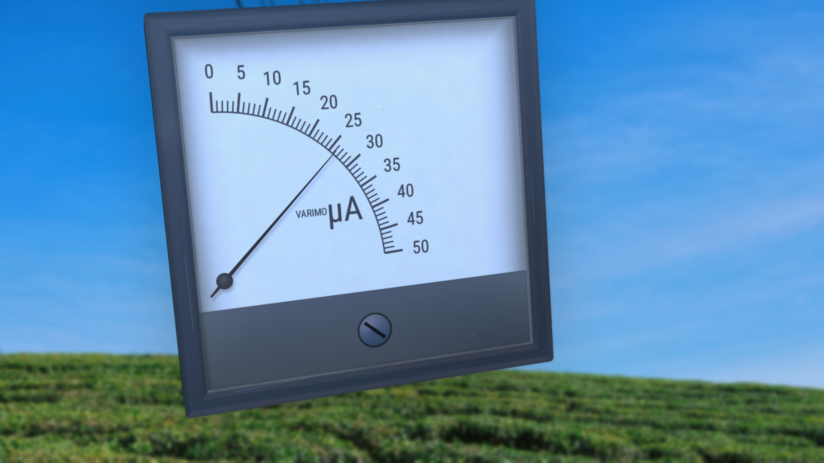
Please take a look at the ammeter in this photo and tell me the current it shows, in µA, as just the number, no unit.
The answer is 26
